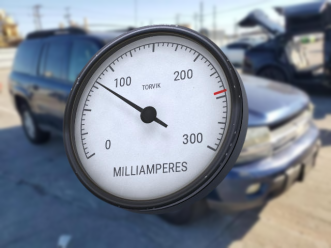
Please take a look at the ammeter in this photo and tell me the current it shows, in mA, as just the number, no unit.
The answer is 80
